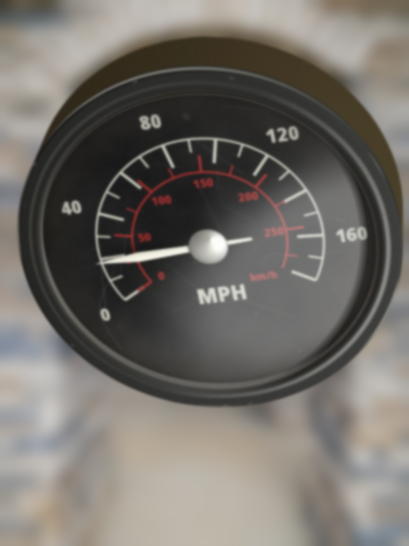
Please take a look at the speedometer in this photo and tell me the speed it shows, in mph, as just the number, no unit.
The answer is 20
